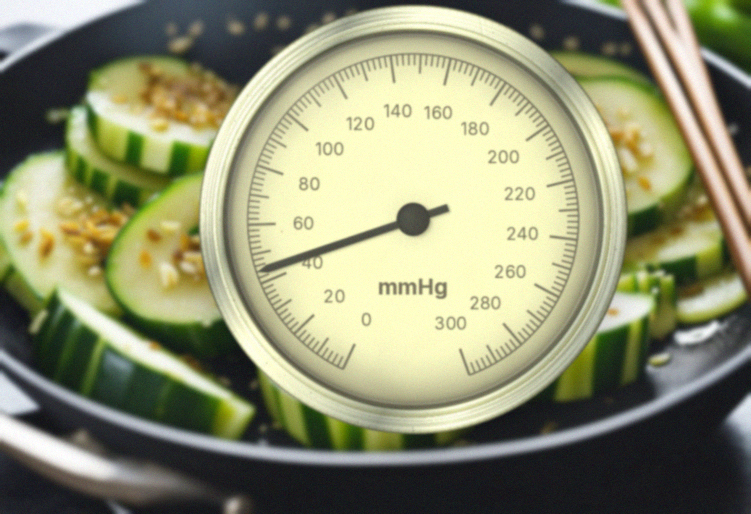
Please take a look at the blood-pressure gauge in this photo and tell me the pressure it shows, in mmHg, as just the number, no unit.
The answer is 44
